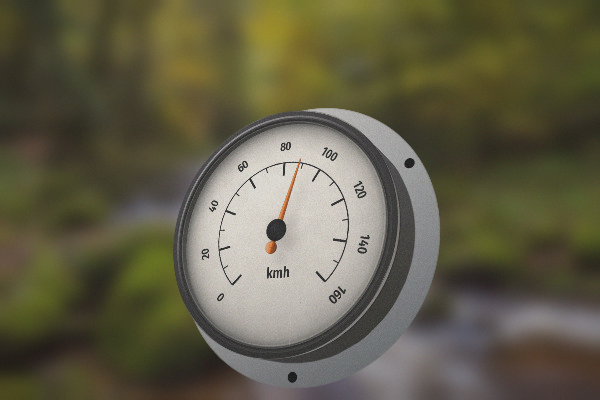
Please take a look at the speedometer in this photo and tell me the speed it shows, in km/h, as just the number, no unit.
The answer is 90
